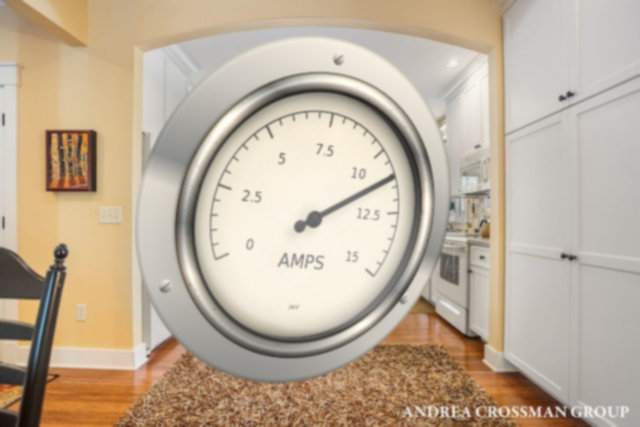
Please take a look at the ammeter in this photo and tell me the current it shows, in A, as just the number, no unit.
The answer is 11
